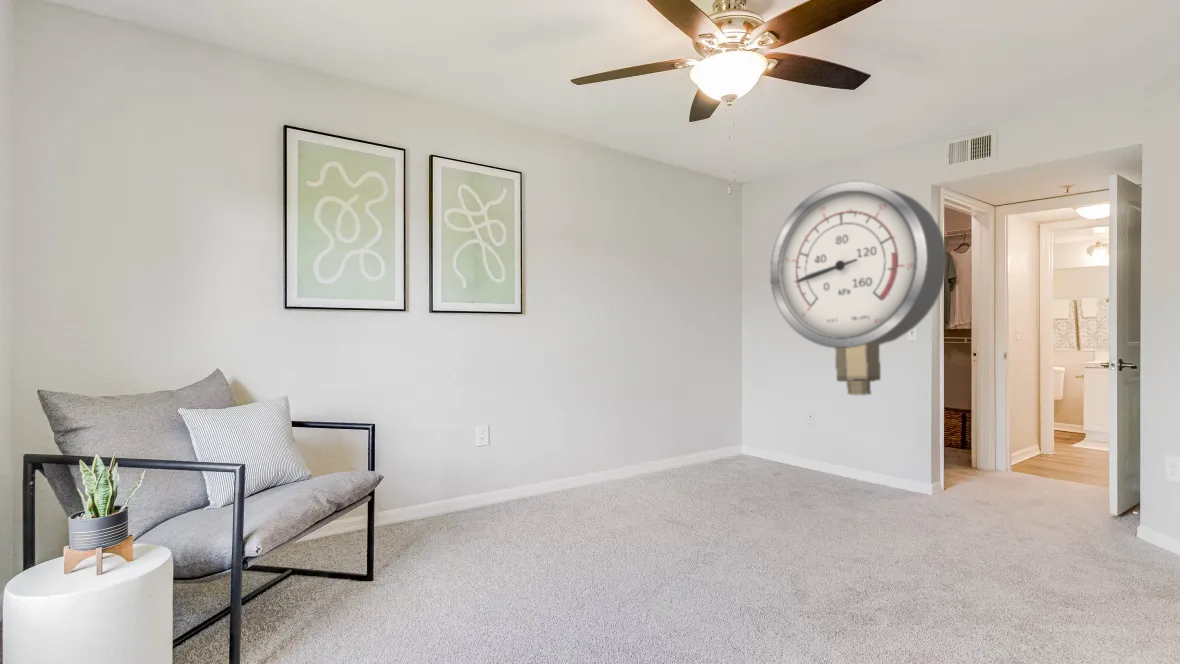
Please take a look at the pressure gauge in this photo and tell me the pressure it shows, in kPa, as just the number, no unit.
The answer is 20
